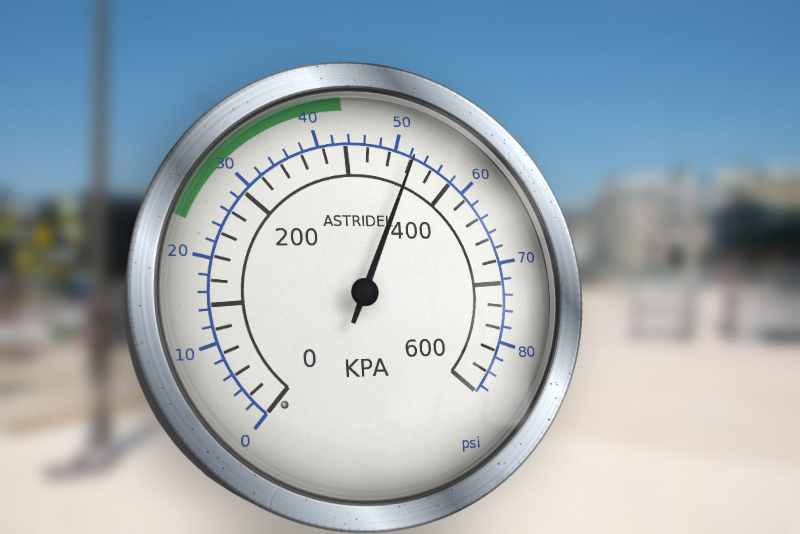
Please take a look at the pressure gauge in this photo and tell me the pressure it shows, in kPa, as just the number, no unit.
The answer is 360
